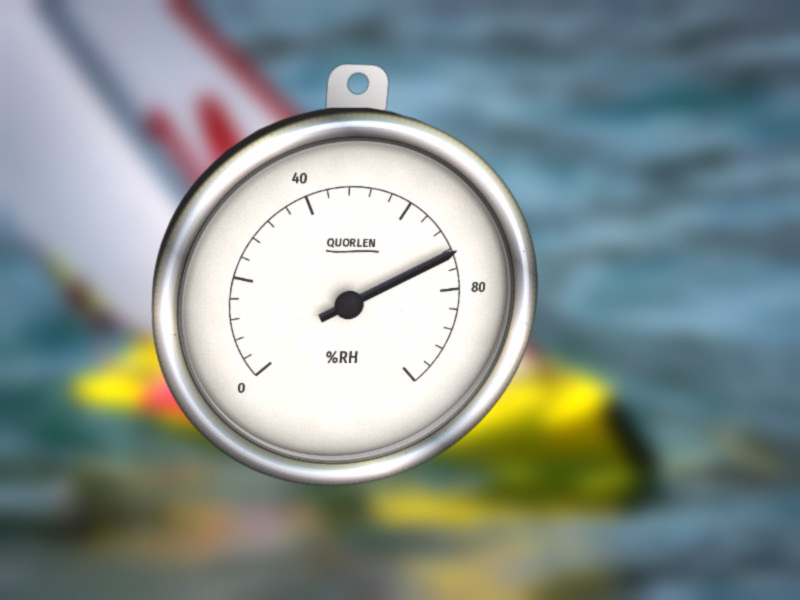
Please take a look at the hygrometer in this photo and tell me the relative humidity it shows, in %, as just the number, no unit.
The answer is 72
